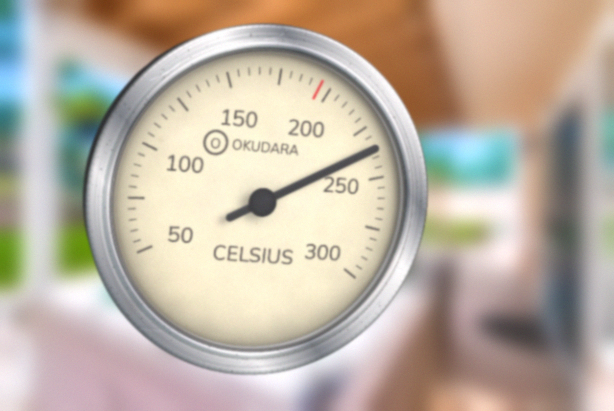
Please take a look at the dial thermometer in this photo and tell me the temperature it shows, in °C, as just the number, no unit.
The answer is 235
